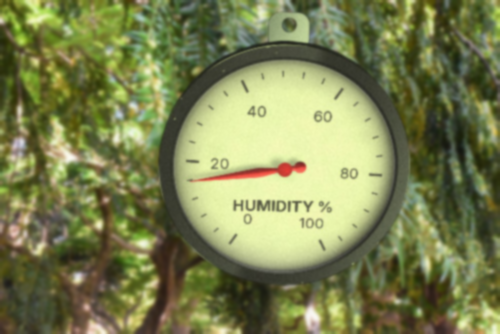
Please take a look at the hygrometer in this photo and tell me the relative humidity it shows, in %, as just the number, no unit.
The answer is 16
